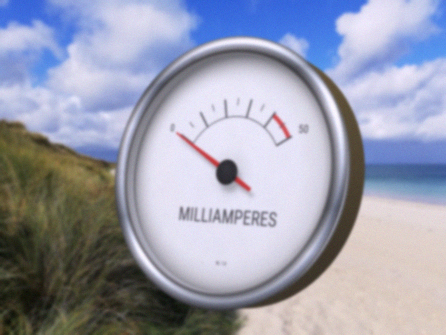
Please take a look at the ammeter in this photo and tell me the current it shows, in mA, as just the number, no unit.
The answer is 0
